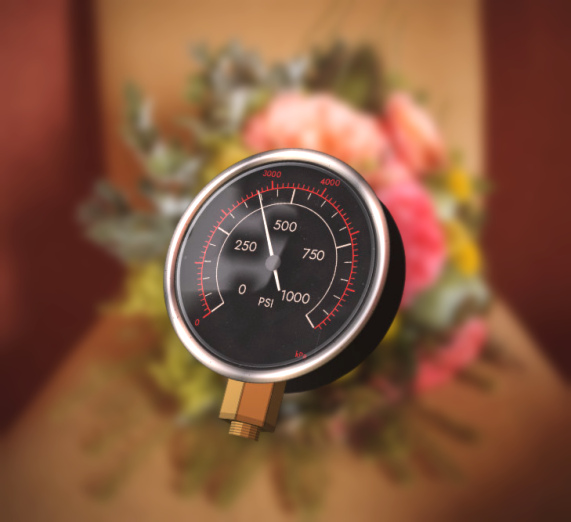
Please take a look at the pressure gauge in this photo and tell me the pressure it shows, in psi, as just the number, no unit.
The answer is 400
